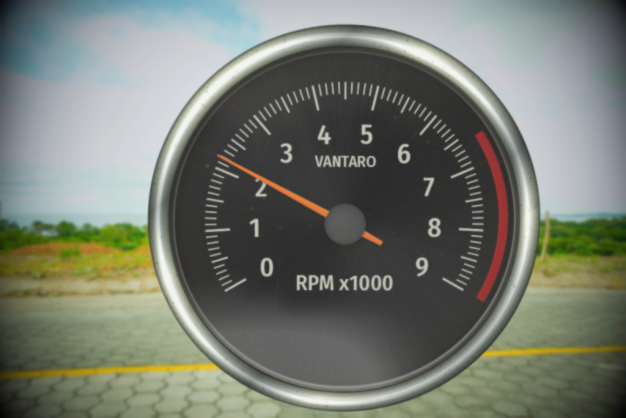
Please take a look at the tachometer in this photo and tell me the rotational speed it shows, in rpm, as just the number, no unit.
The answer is 2200
